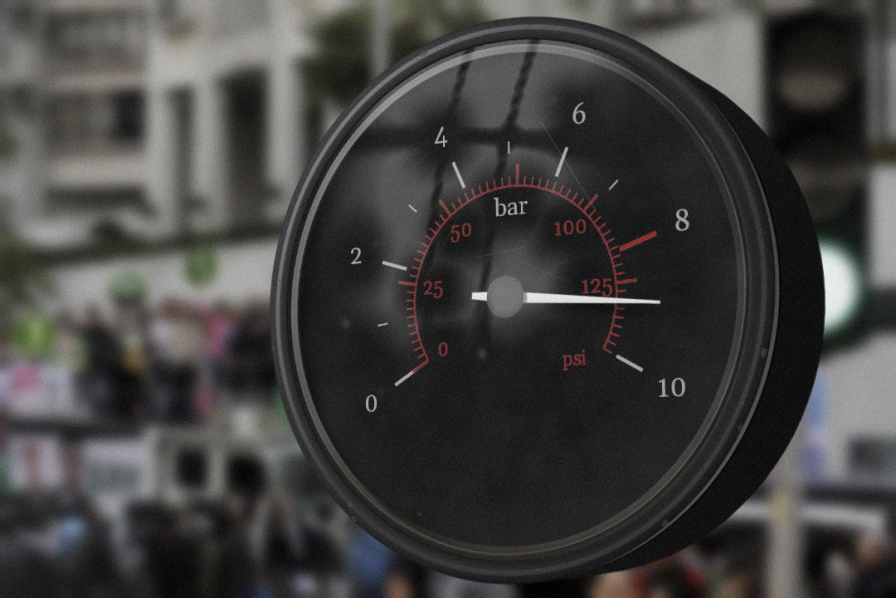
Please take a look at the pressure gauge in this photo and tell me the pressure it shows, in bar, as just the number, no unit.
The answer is 9
